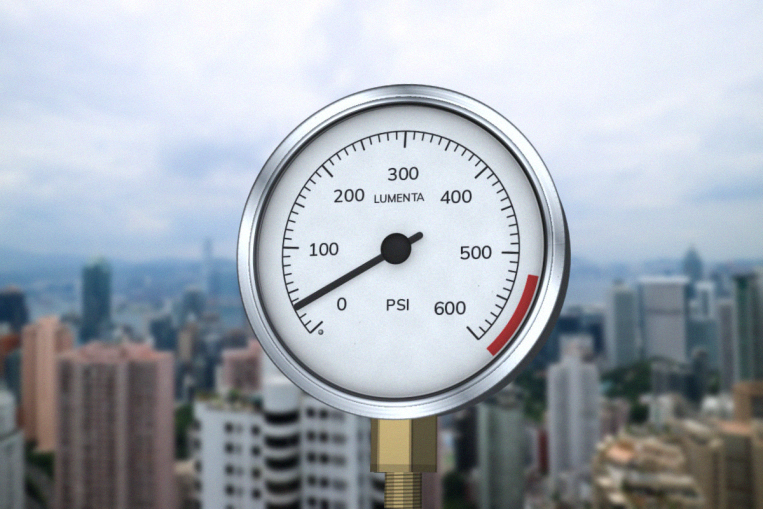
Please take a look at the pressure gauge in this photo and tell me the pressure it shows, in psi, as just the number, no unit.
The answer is 30
